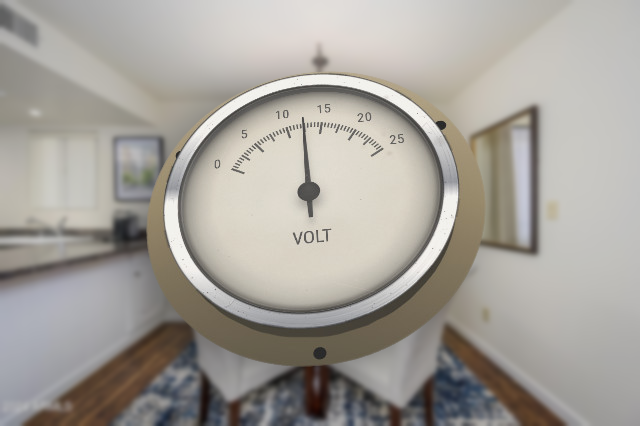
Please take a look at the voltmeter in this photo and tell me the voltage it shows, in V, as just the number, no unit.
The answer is 12.5
